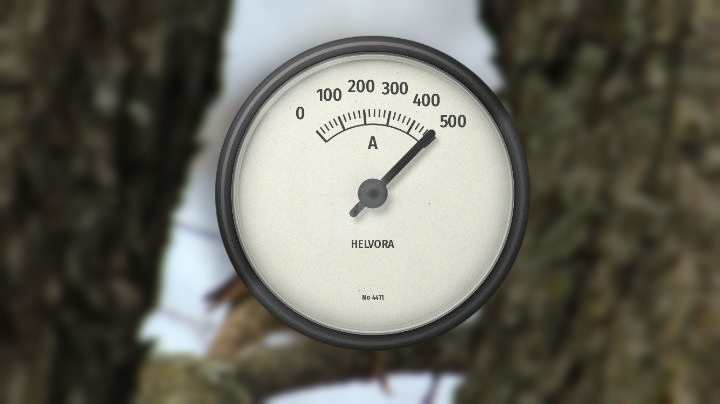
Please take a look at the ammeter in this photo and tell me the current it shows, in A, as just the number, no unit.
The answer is 480
